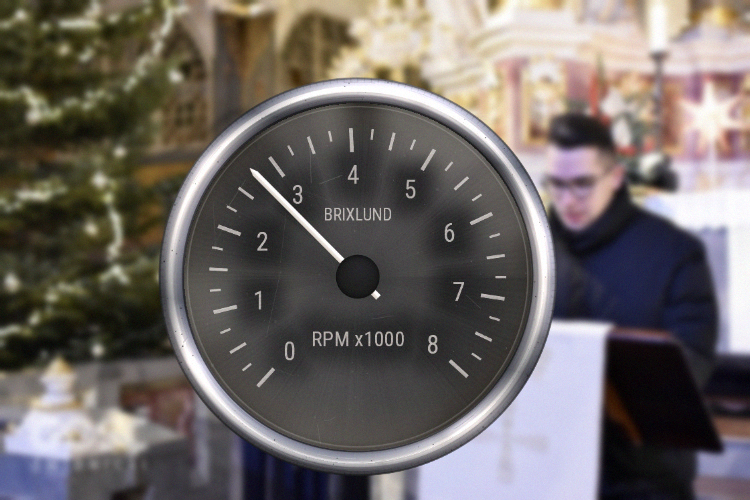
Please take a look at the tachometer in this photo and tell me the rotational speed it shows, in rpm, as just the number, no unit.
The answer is 2750
